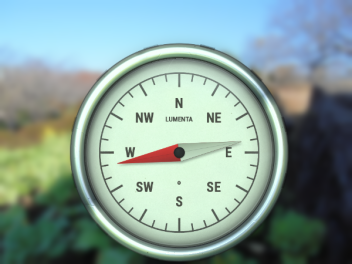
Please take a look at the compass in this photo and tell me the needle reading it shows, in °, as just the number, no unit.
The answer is 260
